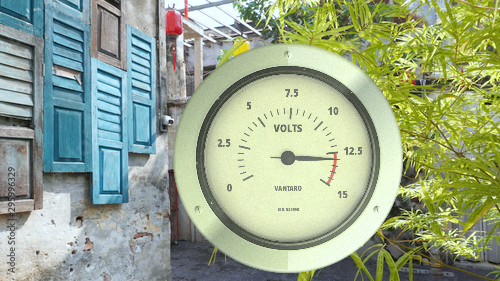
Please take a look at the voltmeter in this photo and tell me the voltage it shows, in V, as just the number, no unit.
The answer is 13
